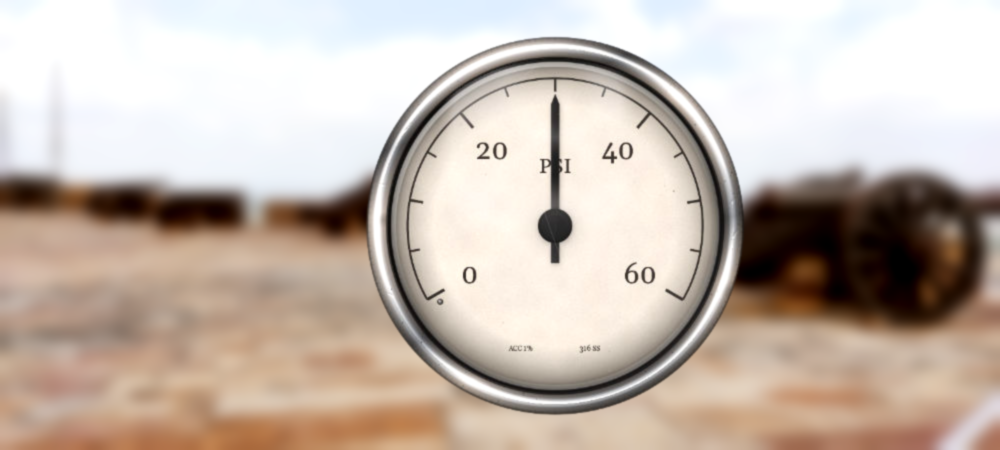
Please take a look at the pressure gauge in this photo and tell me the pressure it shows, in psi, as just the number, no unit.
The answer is 30
